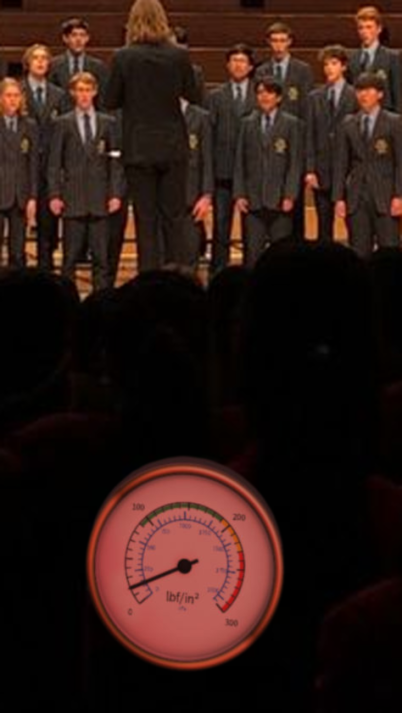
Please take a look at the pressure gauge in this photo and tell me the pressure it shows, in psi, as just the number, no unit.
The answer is 20
